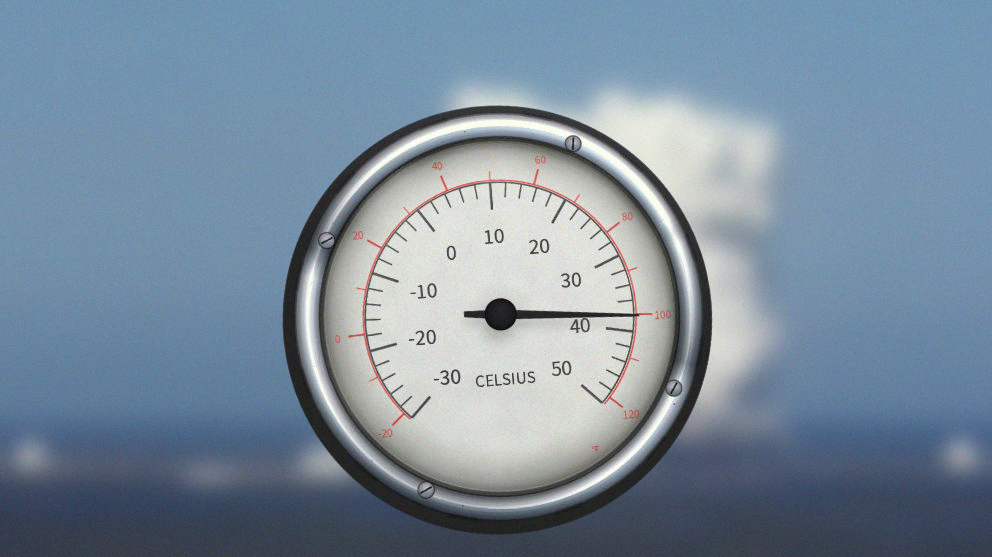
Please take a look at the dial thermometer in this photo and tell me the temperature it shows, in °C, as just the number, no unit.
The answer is 38
